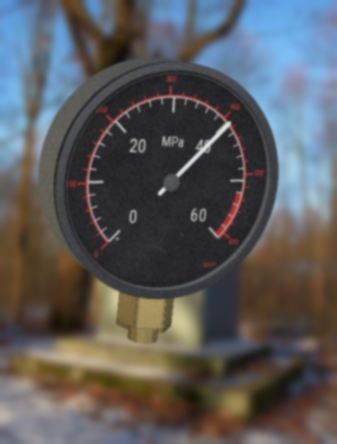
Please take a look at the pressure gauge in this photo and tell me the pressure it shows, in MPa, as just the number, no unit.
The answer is 40
